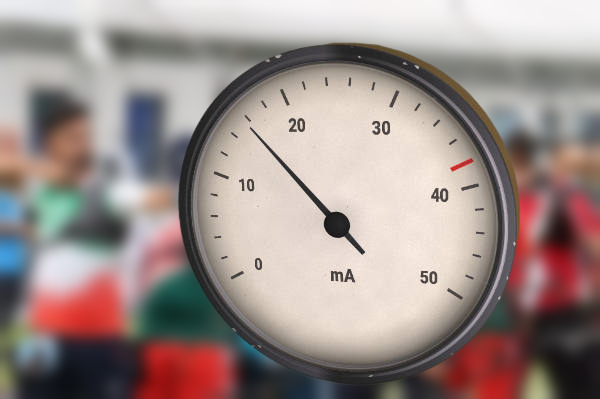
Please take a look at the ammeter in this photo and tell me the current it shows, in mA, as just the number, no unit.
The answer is 16
